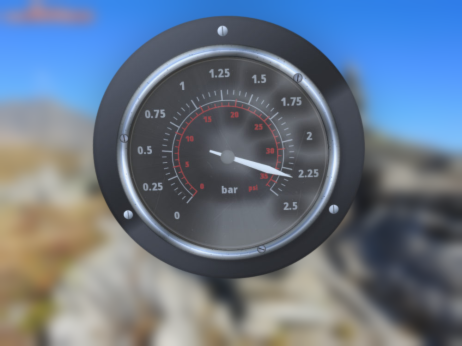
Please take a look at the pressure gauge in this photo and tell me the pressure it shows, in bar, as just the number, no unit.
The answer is 2.3
